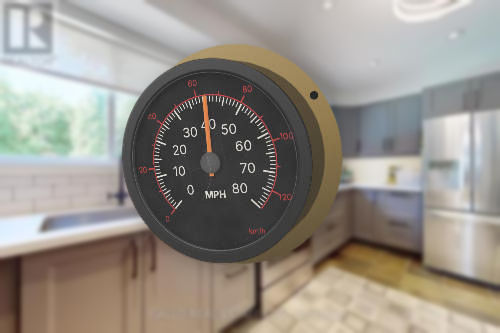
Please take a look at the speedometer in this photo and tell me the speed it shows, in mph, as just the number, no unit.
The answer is 40
